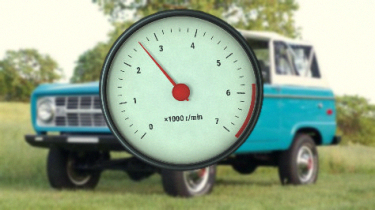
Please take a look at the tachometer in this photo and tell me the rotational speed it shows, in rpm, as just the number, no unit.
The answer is 2600
